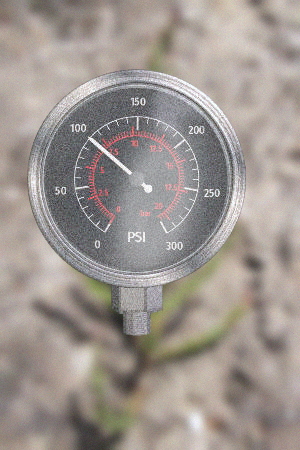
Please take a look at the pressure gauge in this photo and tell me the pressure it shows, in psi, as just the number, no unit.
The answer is 100
